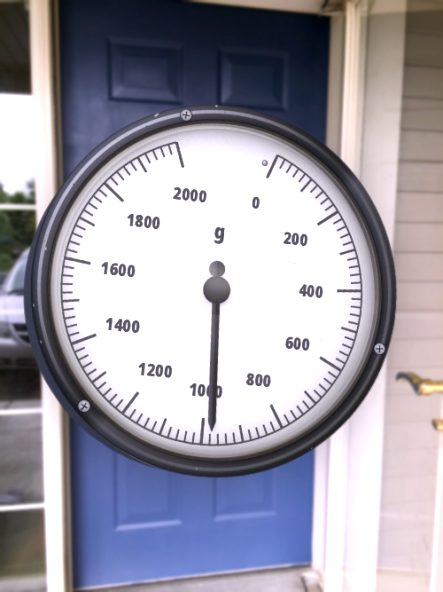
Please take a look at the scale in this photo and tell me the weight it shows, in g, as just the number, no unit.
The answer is 980
